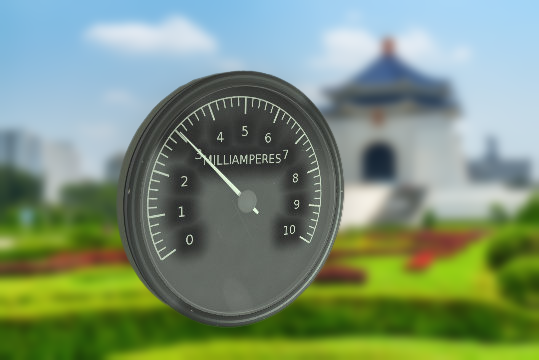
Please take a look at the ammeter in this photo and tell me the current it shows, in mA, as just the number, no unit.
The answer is 3
